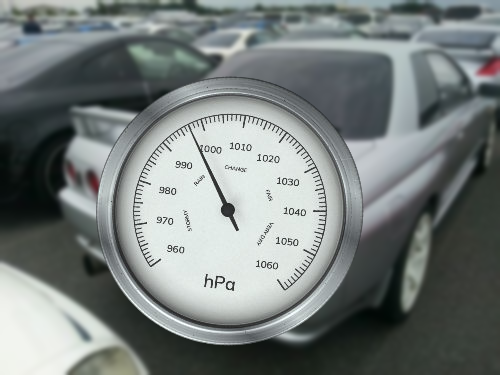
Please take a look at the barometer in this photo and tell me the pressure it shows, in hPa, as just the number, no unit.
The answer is 997
